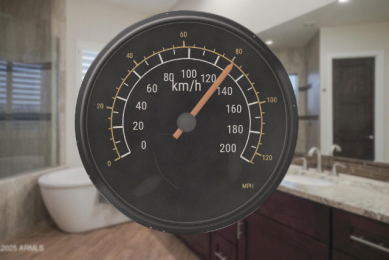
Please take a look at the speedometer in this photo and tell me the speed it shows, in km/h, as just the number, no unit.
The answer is 130
